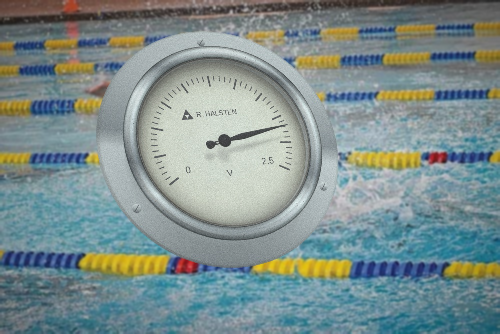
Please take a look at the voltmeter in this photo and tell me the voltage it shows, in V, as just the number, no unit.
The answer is 2.1
